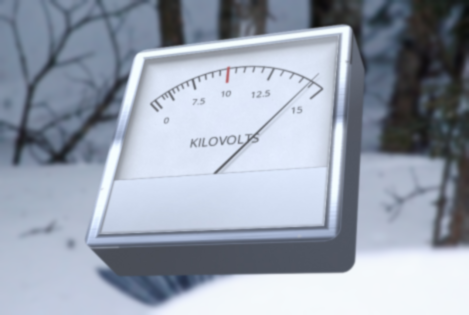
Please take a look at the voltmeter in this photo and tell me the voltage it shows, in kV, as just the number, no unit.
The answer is 14.5
